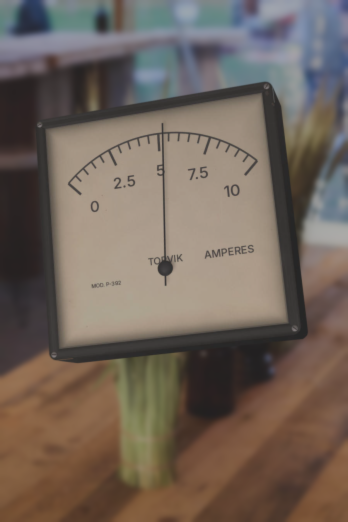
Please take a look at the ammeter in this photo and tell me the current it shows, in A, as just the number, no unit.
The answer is 5.25
